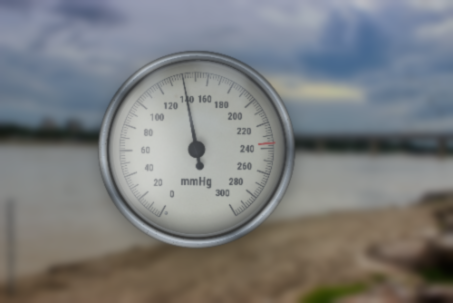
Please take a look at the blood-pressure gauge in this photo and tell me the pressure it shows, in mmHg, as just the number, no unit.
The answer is 140
